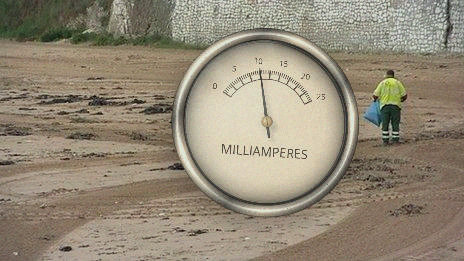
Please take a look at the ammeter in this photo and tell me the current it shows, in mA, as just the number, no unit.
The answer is 10
